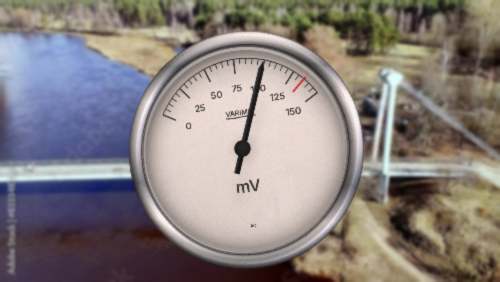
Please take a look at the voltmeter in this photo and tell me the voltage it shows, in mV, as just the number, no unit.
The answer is 100
